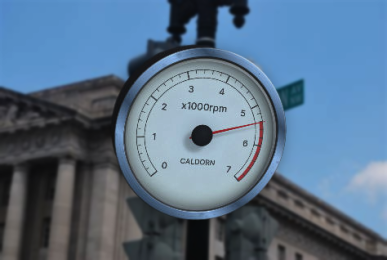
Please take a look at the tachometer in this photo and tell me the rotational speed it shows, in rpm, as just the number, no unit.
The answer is 5400
